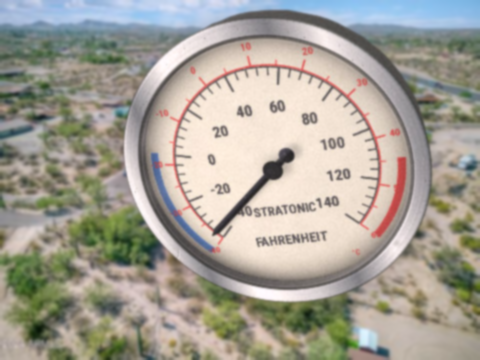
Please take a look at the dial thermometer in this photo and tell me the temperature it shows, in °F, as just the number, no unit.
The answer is -36
